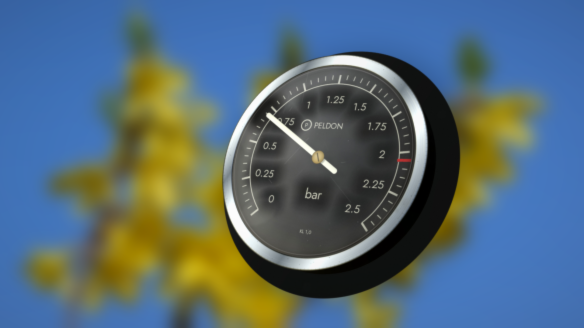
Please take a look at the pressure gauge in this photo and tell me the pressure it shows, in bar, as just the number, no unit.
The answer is 0.7
